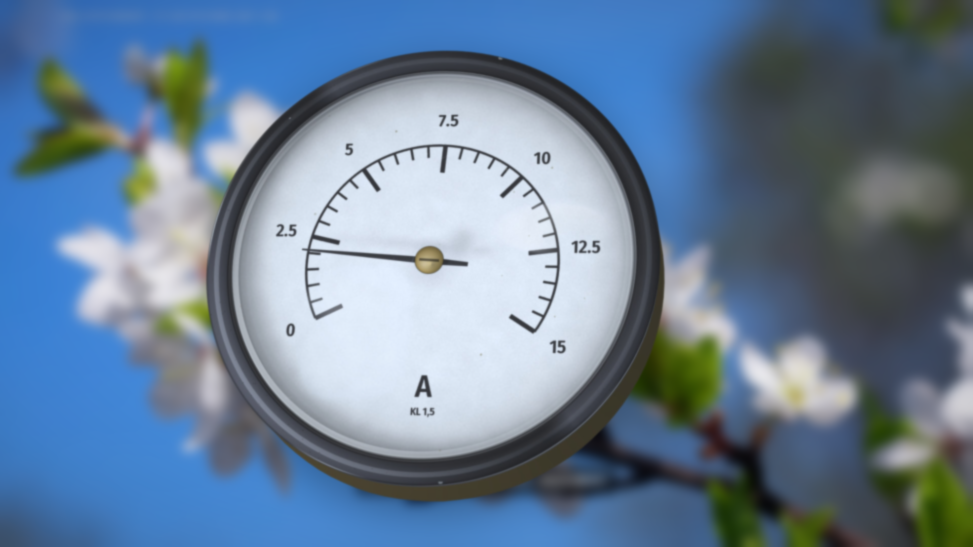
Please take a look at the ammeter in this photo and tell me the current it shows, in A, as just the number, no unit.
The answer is 2
